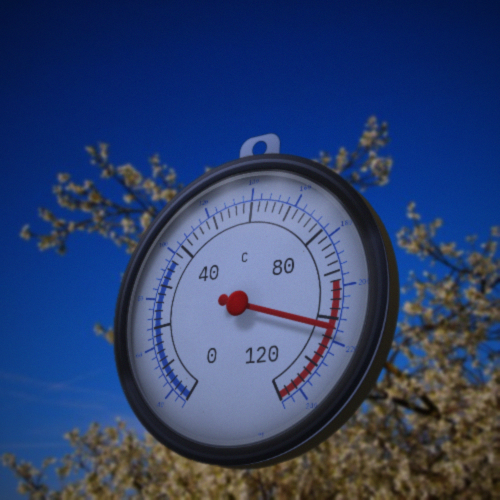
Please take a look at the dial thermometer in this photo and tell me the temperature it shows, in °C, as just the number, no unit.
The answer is 102
